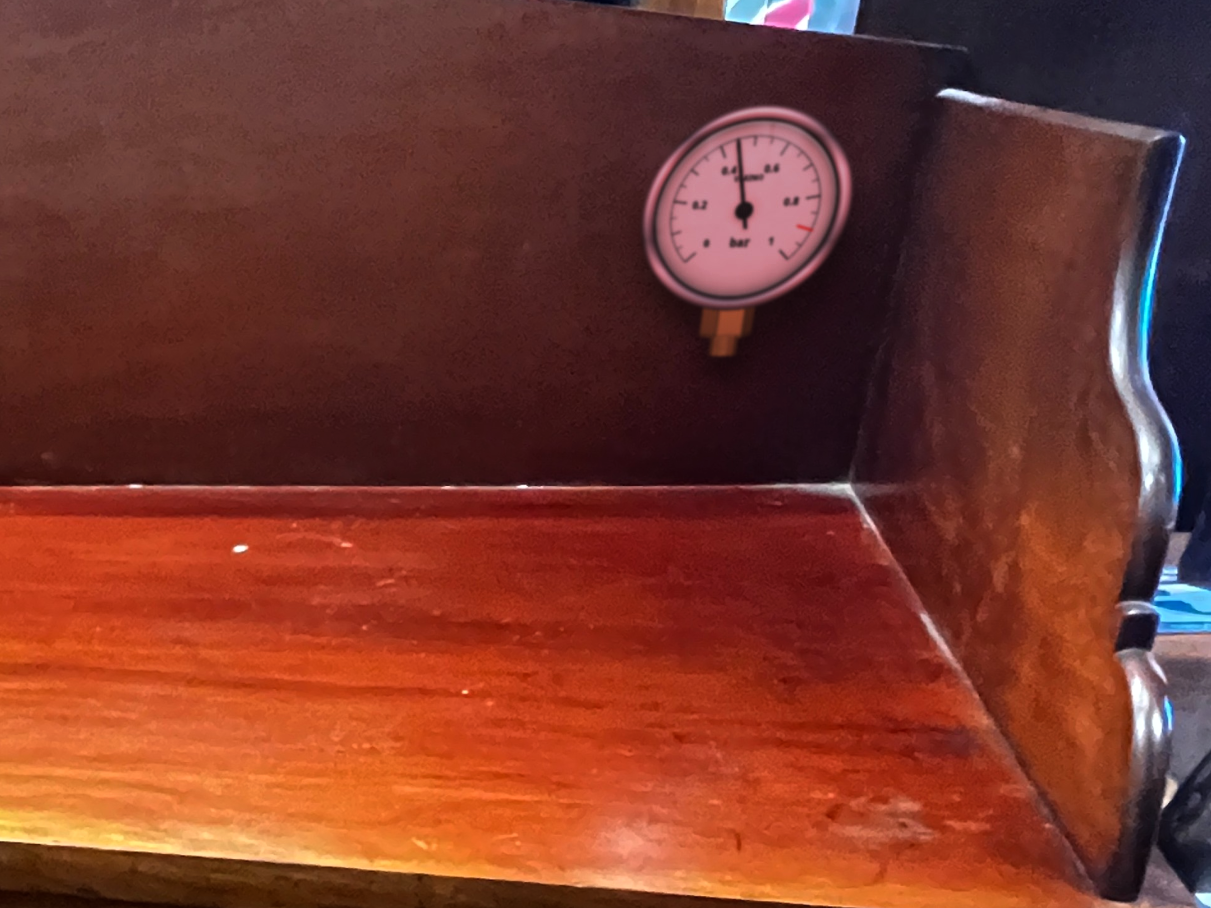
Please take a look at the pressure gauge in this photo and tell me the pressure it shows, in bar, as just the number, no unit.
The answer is 0.45
